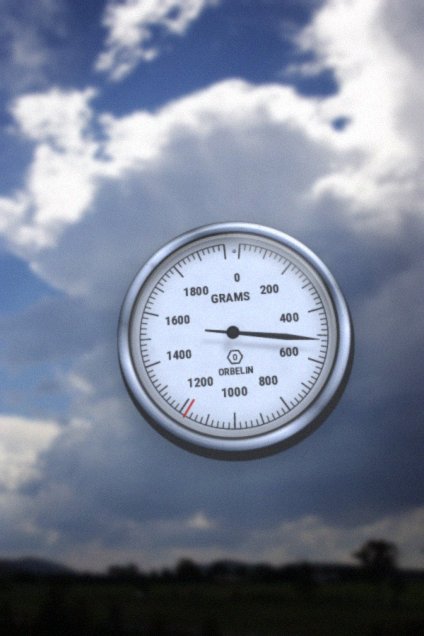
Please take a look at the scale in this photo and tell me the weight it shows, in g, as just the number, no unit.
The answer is 520
